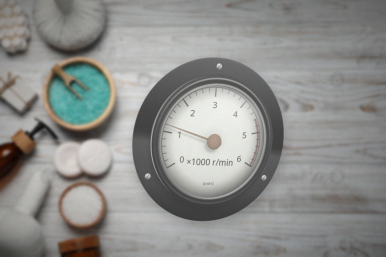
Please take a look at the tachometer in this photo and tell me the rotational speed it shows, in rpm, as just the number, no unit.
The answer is 1200
